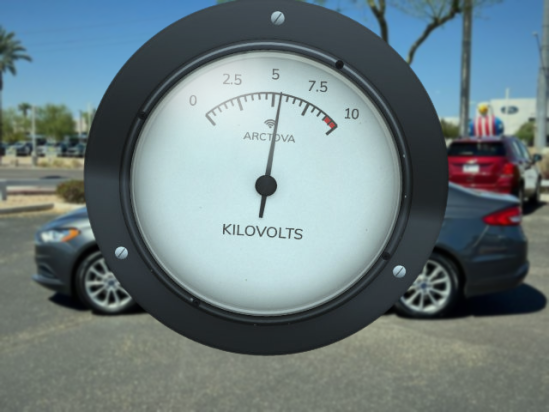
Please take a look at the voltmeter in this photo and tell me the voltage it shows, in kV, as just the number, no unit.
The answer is 5.5
